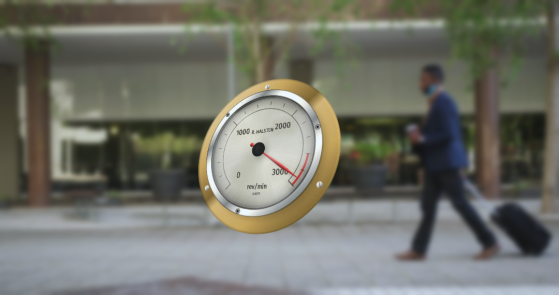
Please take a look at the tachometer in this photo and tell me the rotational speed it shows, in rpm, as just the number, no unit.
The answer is 2900
